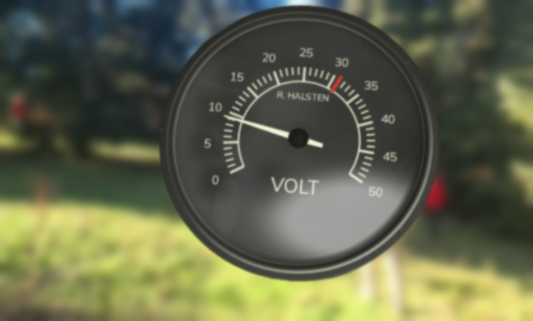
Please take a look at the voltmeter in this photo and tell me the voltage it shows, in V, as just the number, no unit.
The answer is 9
